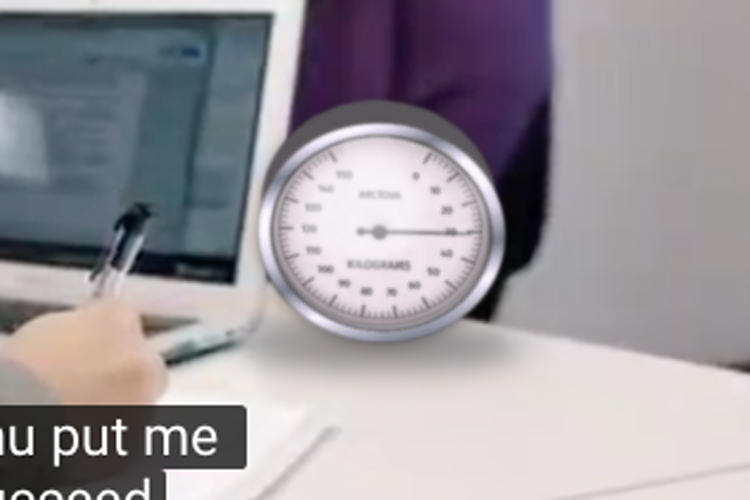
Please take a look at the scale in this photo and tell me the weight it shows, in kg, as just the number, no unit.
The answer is 30
